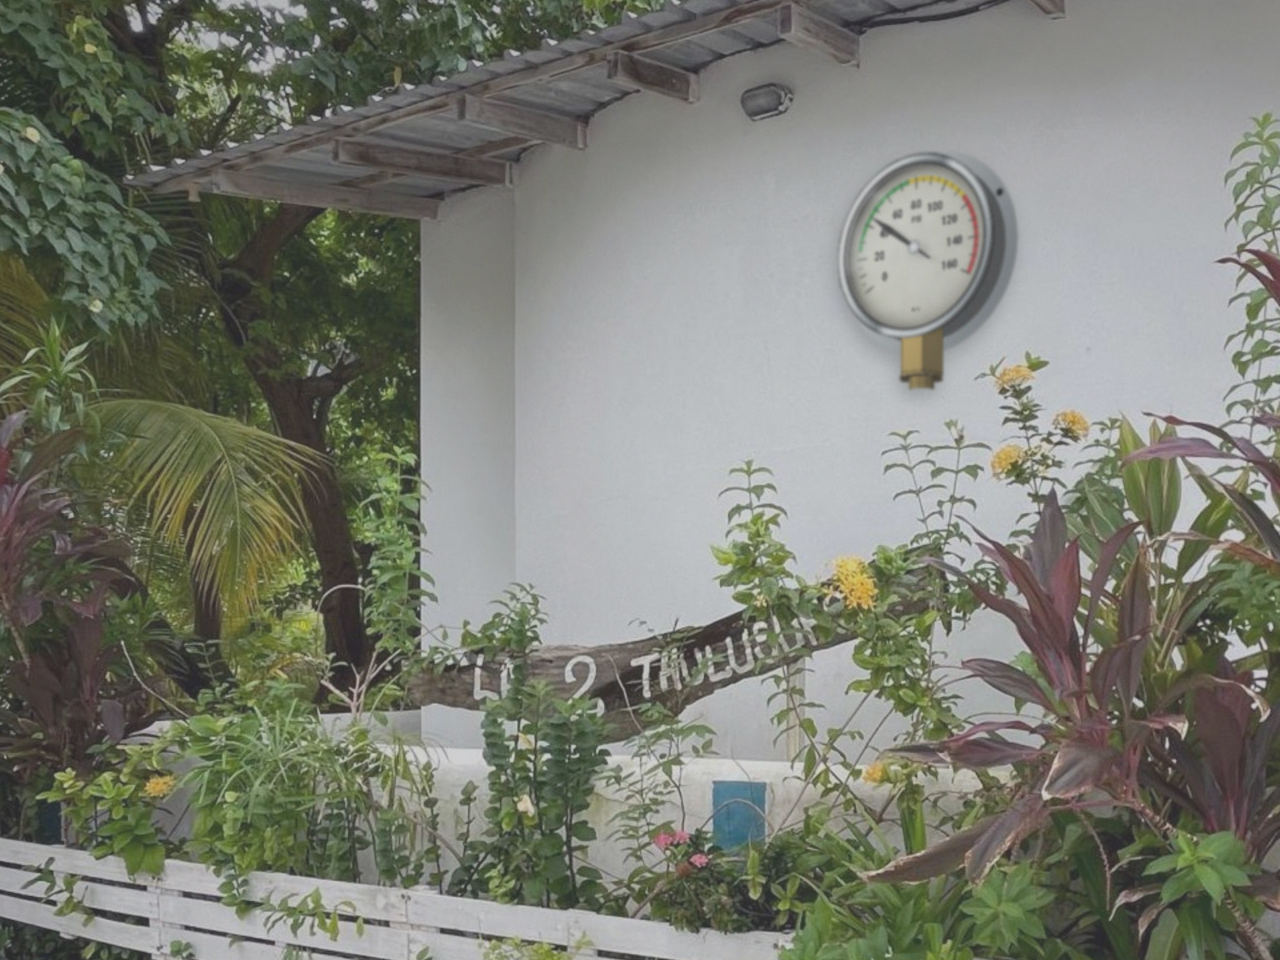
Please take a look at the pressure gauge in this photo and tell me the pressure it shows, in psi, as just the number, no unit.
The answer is 45
